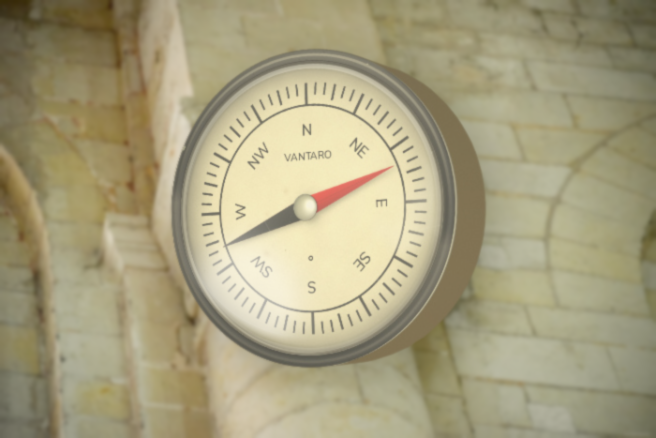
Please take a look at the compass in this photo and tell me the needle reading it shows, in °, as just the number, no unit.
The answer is 70
